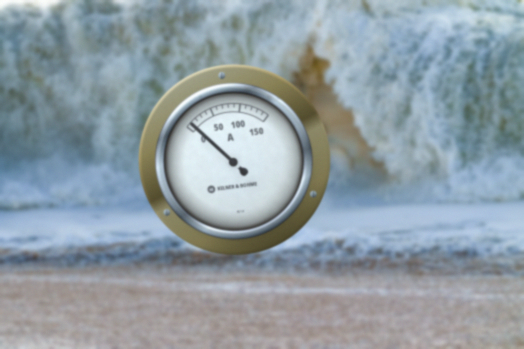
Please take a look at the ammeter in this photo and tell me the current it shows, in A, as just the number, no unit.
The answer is 10
